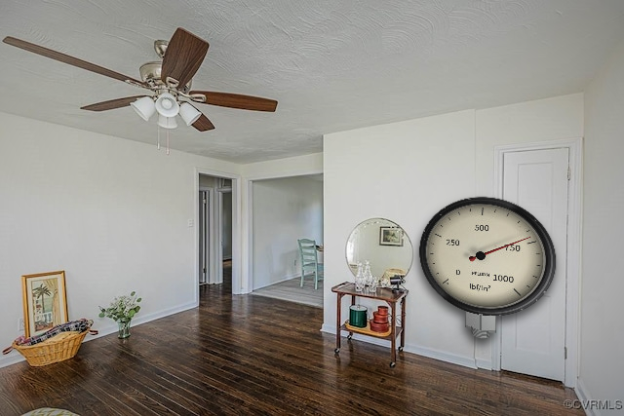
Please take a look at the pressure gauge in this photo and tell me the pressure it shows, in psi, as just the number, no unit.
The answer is 725
